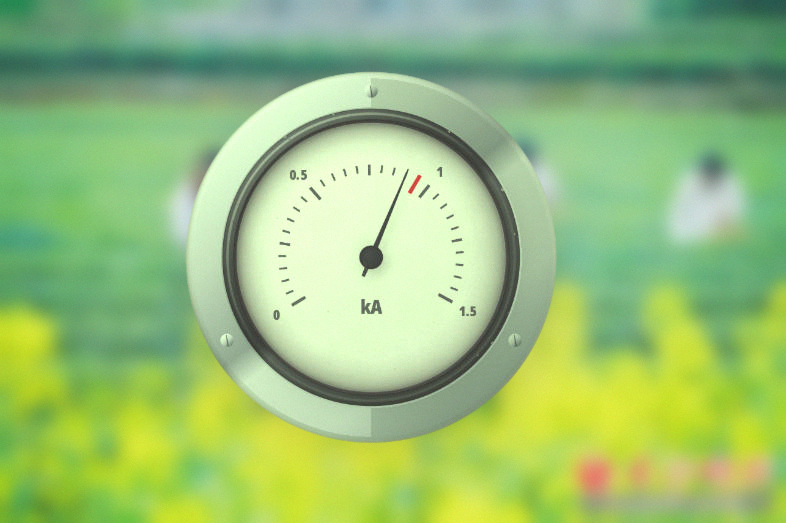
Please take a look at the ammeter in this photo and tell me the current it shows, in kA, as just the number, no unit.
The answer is 0.9
